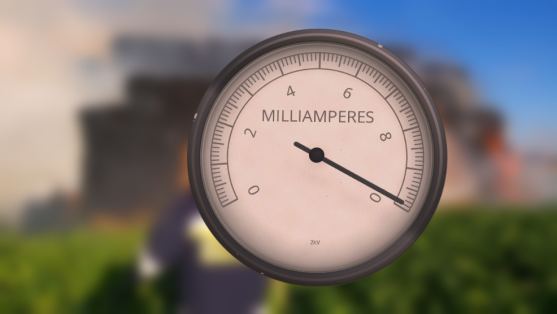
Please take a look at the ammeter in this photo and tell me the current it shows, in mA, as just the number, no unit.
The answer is 9.9
